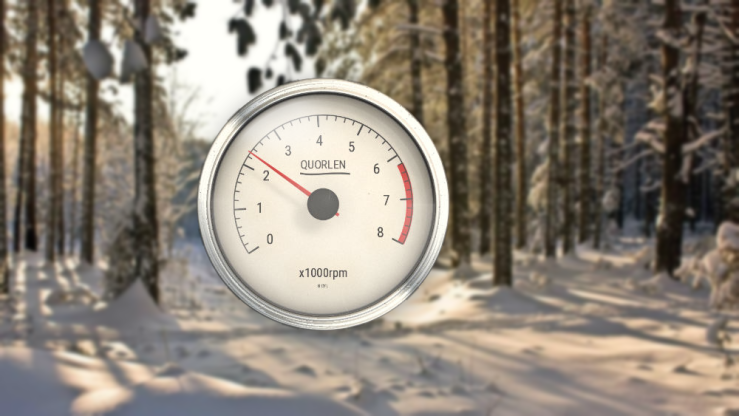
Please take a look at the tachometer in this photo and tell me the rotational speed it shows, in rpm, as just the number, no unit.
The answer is 2300
